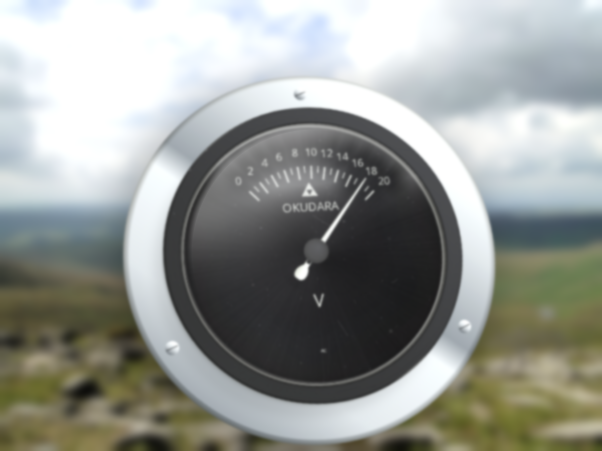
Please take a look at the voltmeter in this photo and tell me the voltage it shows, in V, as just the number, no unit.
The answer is 18
